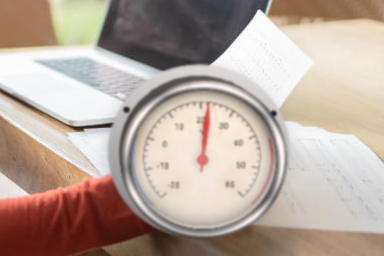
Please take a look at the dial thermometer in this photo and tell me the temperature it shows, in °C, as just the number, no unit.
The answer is 22
